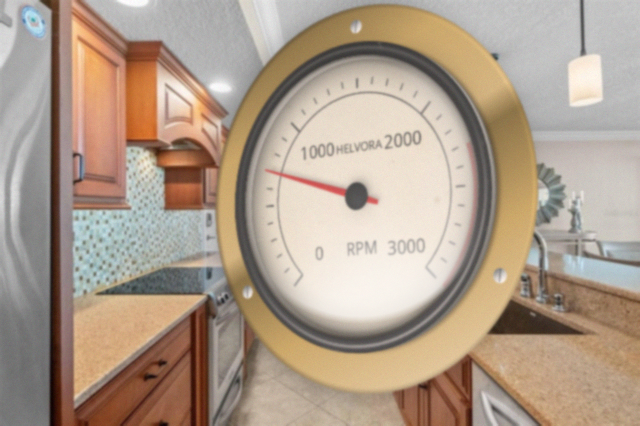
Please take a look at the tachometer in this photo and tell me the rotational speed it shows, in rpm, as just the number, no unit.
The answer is 700
